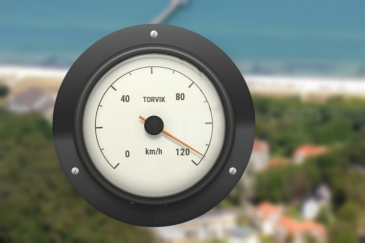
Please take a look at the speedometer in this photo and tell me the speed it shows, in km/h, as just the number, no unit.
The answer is 115
